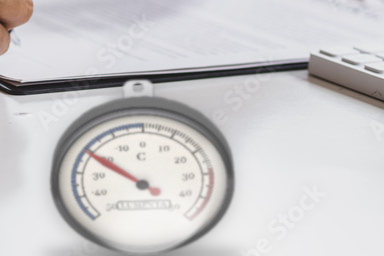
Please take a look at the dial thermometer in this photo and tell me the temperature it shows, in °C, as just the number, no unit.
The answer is -20
